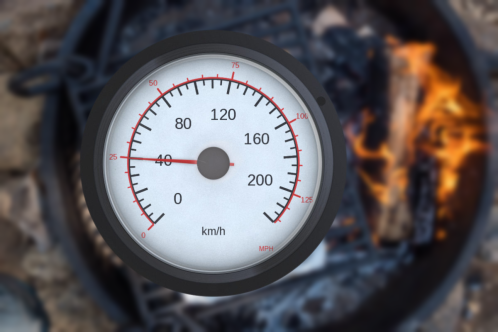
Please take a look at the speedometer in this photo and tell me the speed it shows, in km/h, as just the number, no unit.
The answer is 40
